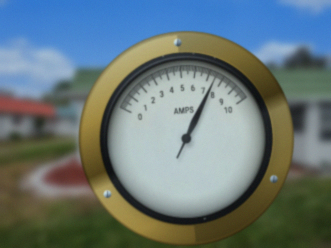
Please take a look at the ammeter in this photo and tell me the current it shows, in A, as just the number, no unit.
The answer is 7.5
